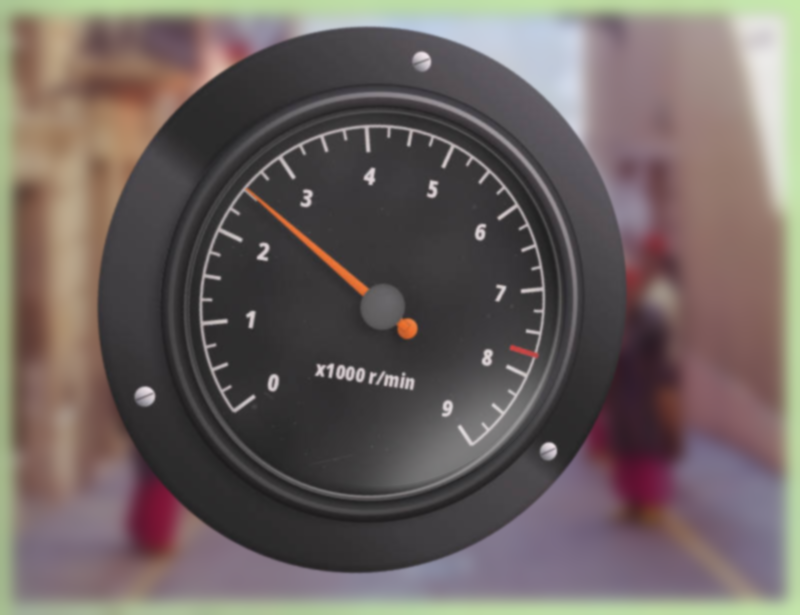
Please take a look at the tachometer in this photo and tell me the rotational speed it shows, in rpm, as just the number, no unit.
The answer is 2500
